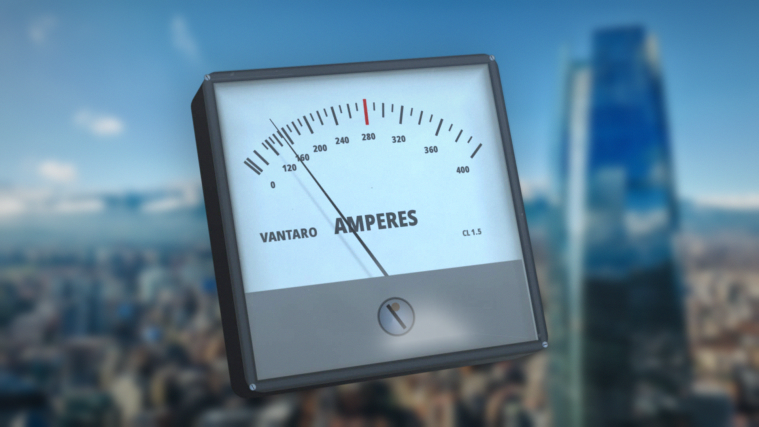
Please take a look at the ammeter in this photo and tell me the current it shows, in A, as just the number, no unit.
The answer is 150
